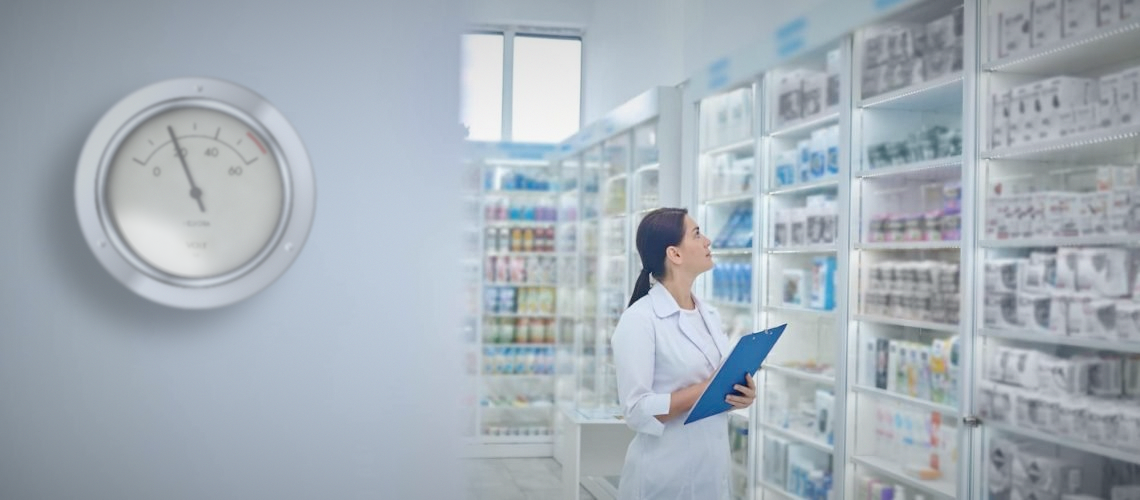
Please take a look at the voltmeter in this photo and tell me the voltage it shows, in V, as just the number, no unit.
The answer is 20
